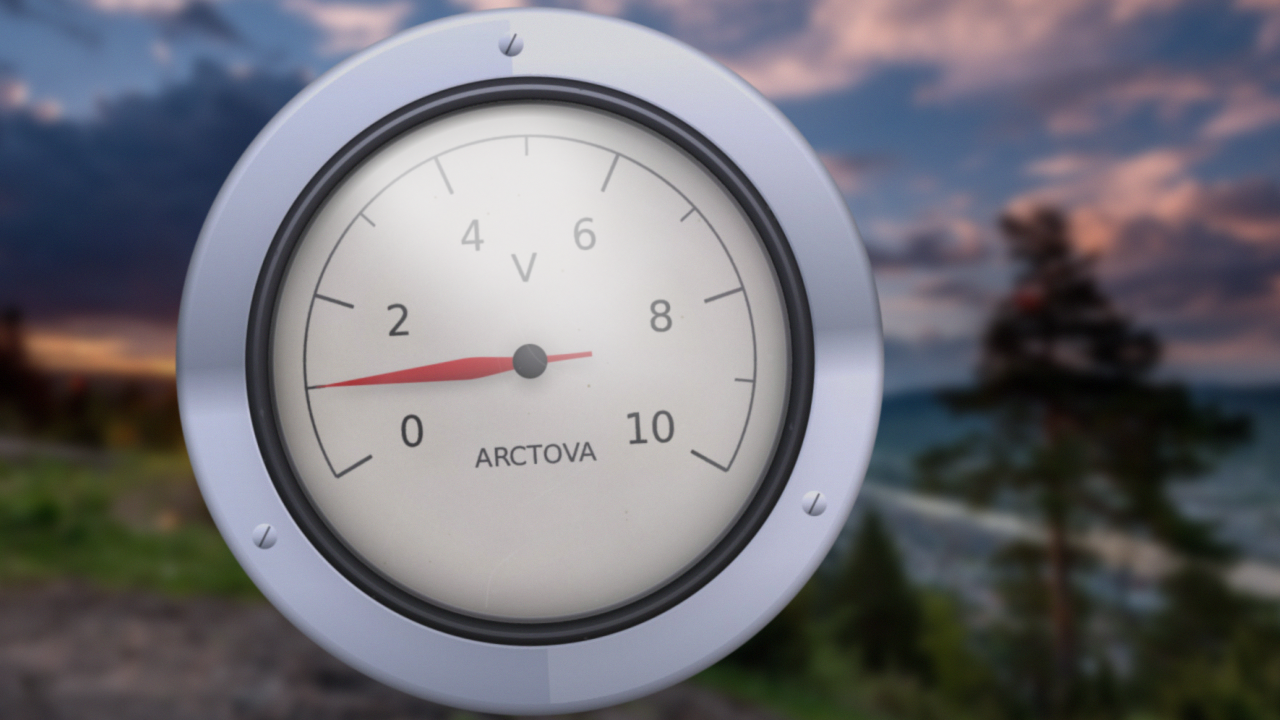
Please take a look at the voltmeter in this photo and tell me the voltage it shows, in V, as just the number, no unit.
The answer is 1
